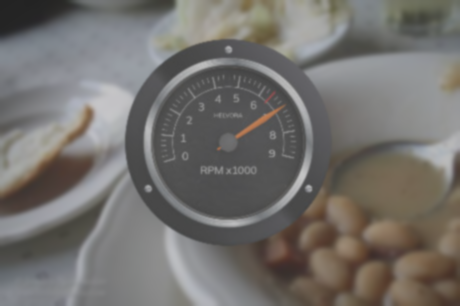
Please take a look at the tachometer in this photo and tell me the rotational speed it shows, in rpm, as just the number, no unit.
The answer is 7000
